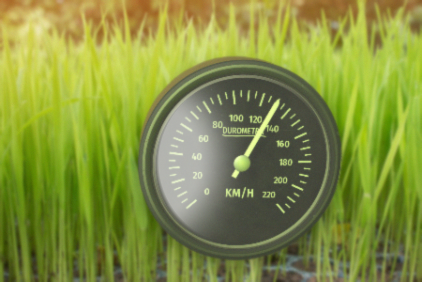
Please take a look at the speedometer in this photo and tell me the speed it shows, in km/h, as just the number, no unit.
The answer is 130
